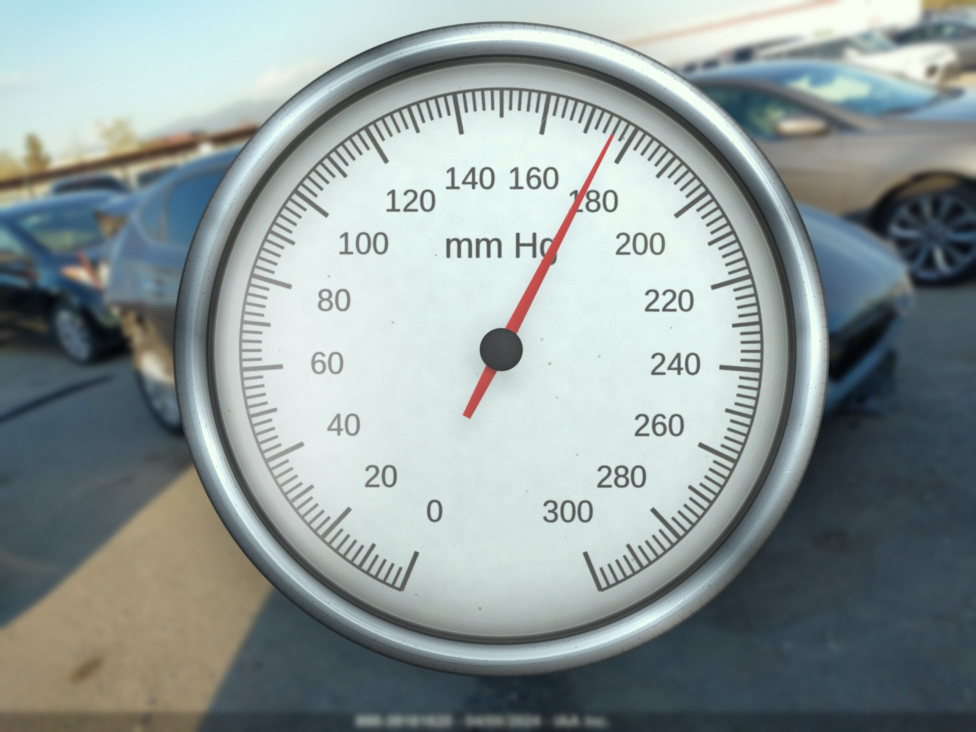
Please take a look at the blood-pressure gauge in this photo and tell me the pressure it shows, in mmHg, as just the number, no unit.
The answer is 176
